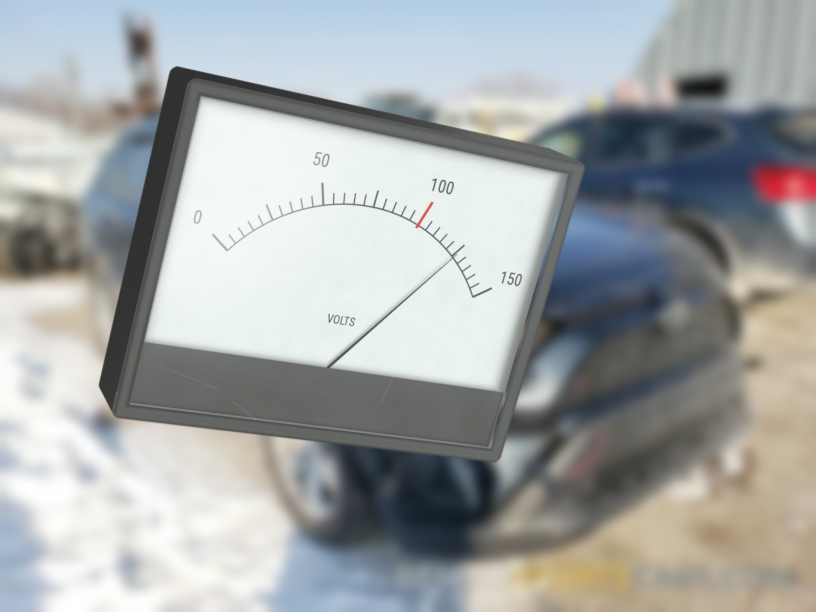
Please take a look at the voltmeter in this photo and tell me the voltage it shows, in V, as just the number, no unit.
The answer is 125
